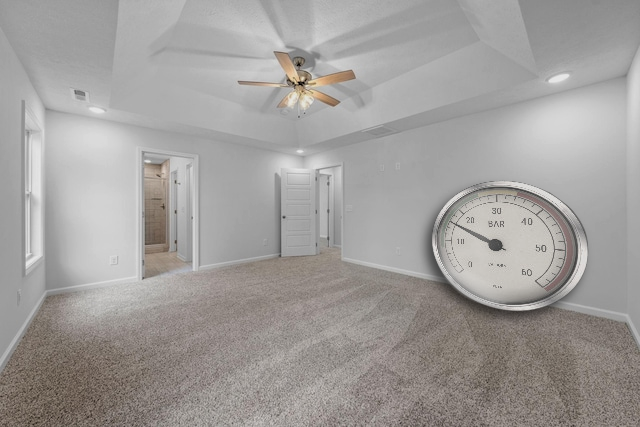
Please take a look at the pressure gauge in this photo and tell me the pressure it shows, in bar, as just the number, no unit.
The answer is 16
